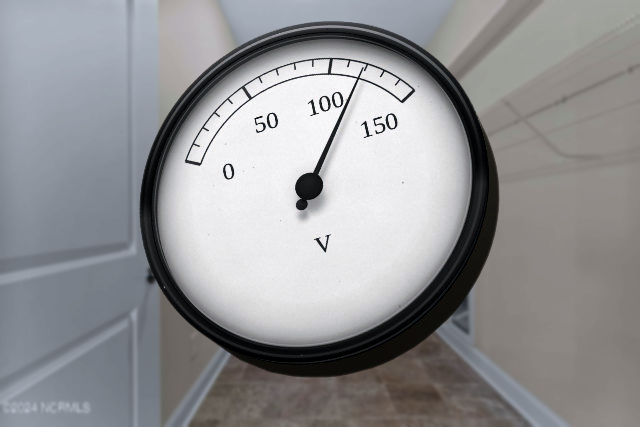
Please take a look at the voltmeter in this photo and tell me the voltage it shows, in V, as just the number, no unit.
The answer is 120
